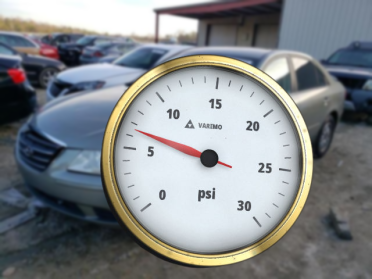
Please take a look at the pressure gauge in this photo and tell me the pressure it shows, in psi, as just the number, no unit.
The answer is 6.5
